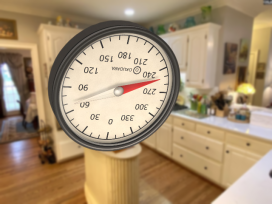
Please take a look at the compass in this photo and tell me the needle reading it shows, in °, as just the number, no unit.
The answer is 250
